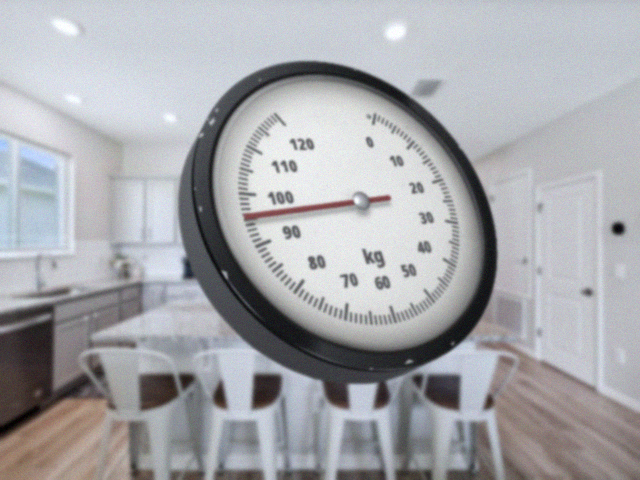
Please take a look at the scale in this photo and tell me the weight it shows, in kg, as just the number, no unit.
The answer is 95
